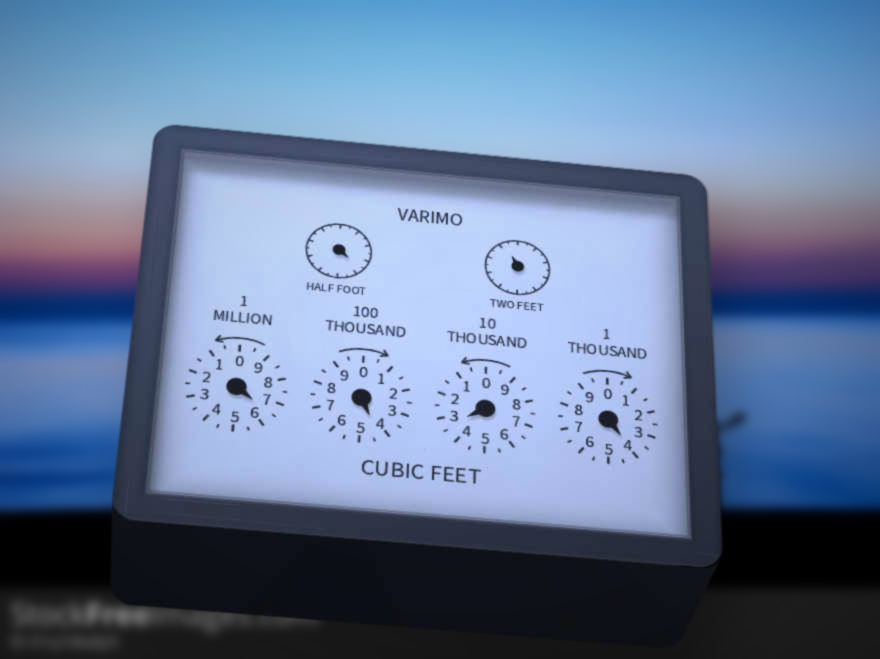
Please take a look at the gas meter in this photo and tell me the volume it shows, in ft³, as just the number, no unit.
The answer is 643400
